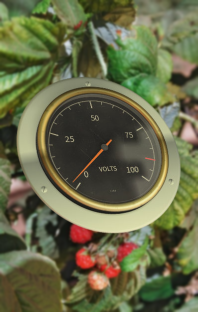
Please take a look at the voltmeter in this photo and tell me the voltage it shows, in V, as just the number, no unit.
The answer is 2.5
